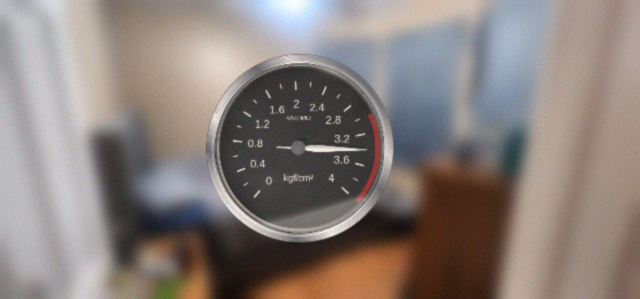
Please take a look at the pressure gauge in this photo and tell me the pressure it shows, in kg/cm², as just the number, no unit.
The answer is 3.4
